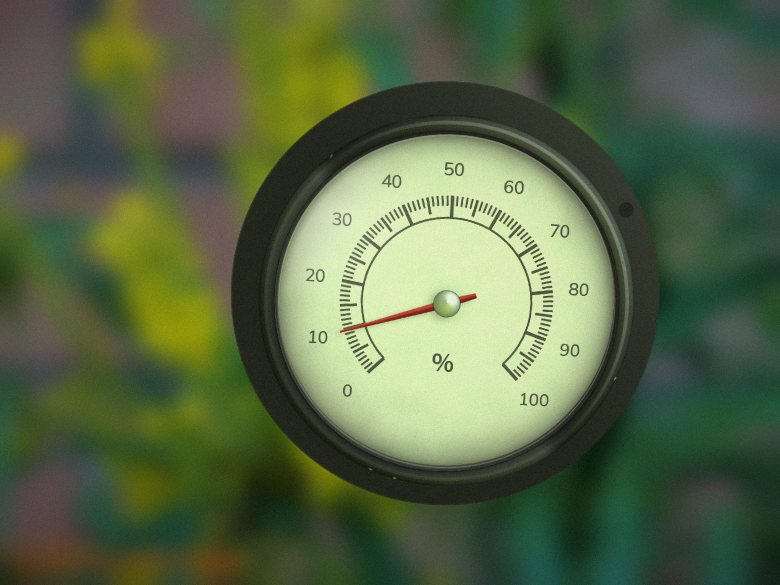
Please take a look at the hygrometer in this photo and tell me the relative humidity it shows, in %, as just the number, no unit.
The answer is 10
